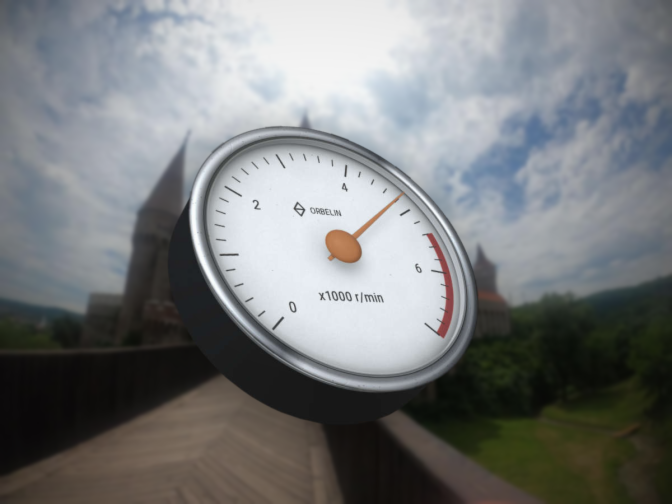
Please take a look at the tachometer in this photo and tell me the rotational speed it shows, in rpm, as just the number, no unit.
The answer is 4800
